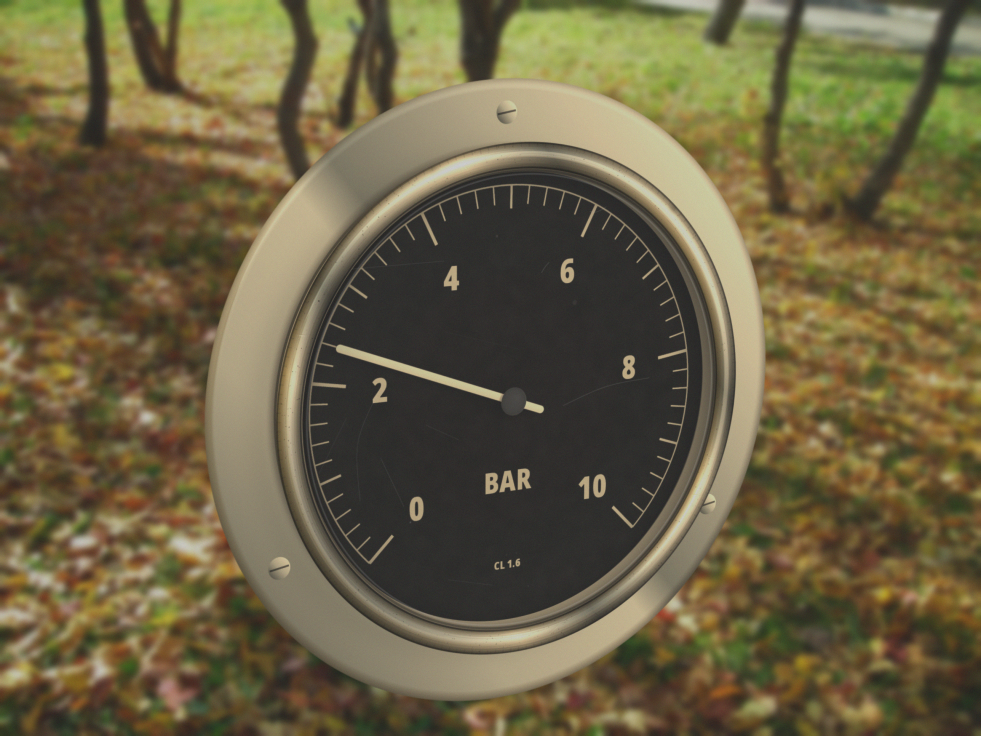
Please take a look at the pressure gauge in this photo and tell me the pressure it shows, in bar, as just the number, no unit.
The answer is 2.4
